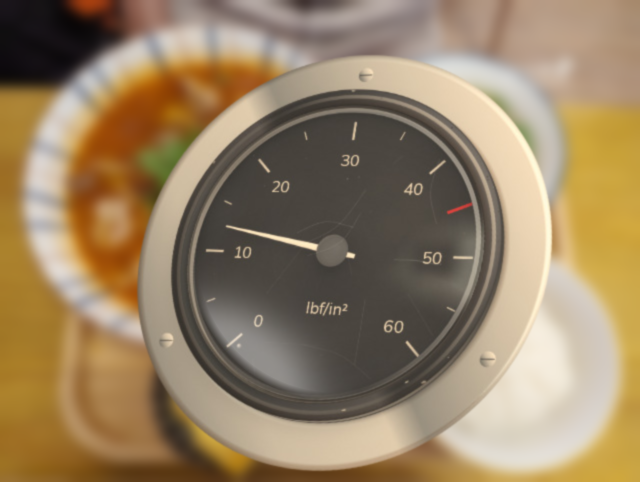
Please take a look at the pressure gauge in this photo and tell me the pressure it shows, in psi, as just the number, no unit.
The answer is 12.5
